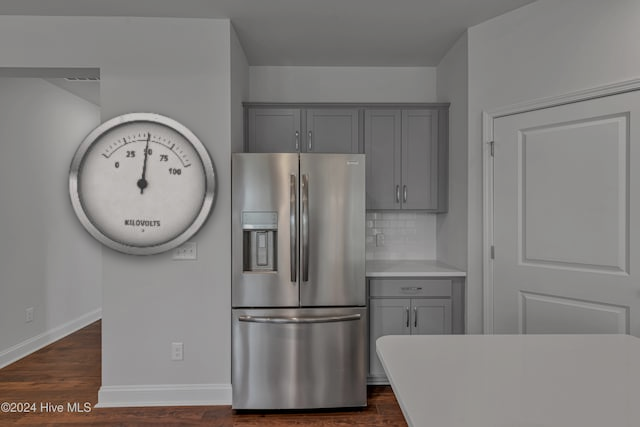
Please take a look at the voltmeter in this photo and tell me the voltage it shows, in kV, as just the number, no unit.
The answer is 50
